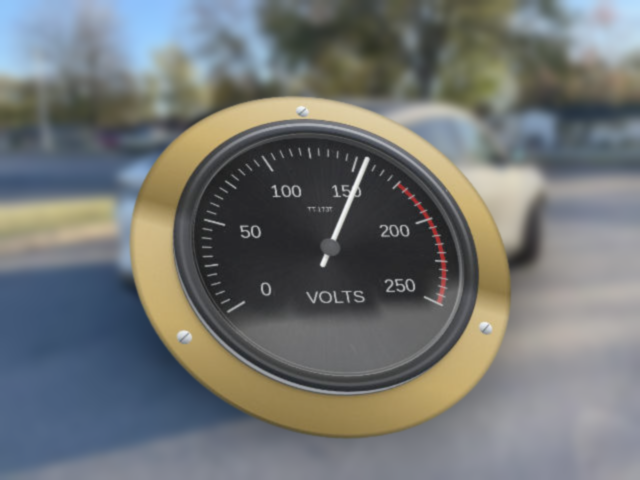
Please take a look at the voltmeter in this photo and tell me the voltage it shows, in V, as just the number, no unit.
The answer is 155
